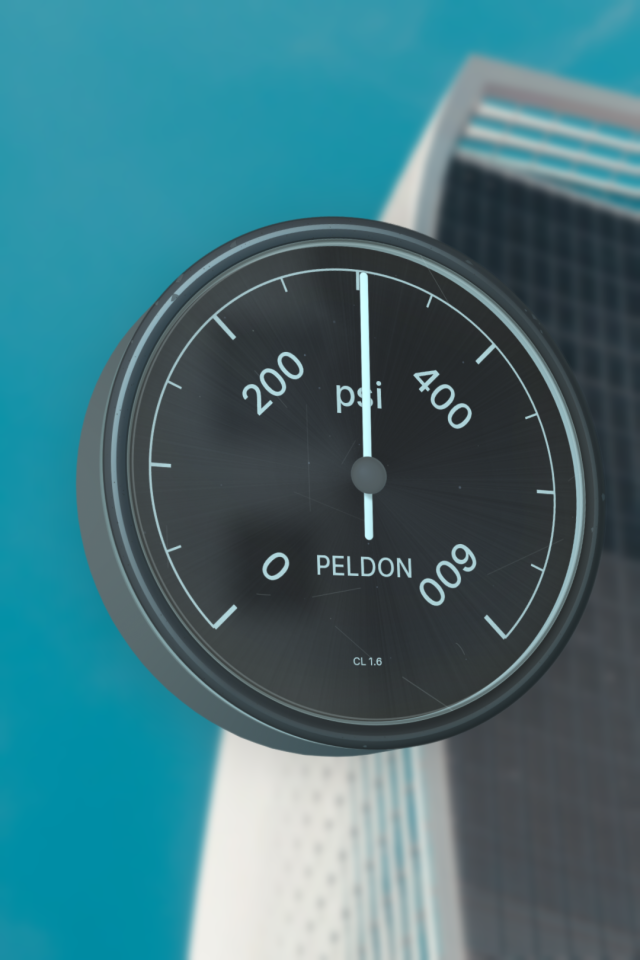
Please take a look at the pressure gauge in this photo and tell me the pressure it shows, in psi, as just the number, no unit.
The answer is 300
